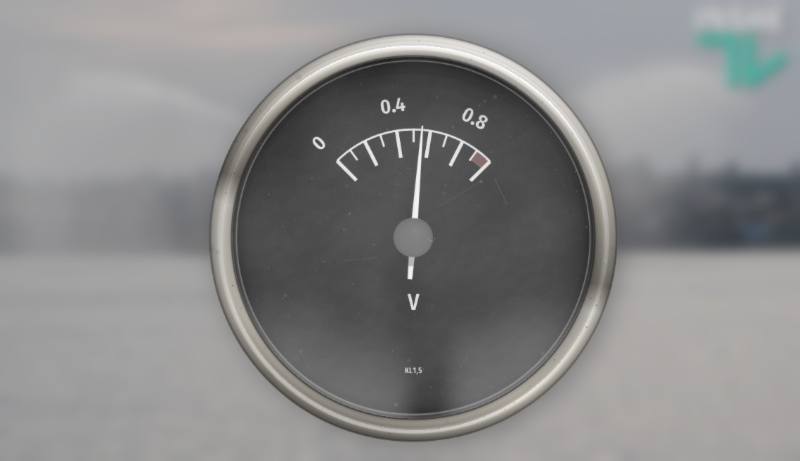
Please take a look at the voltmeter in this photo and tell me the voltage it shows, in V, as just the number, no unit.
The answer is 0.55
